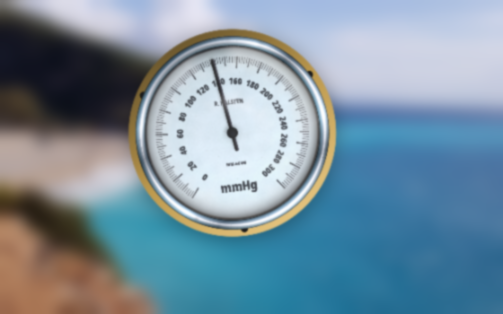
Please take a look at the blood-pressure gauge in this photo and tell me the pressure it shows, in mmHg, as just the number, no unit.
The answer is 140
